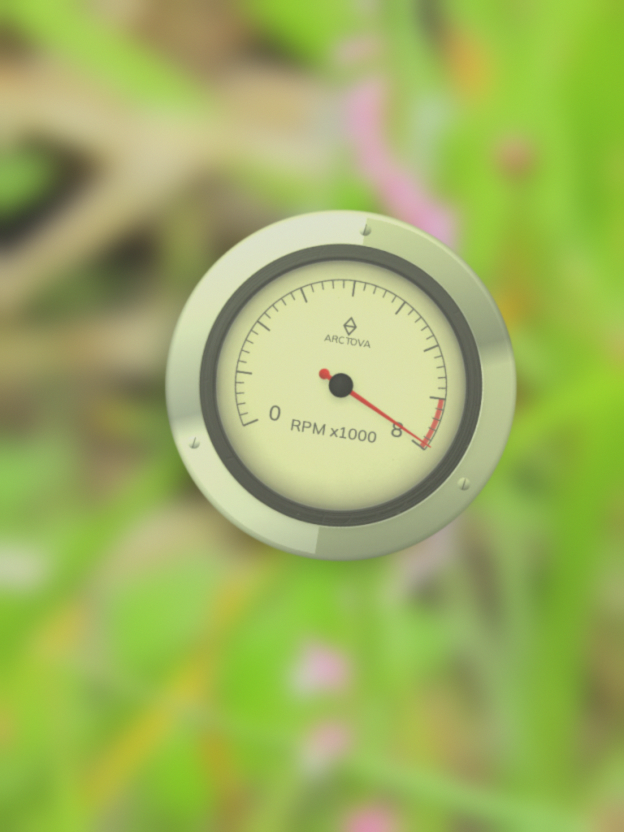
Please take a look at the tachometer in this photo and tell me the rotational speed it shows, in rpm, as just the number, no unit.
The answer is 7900
